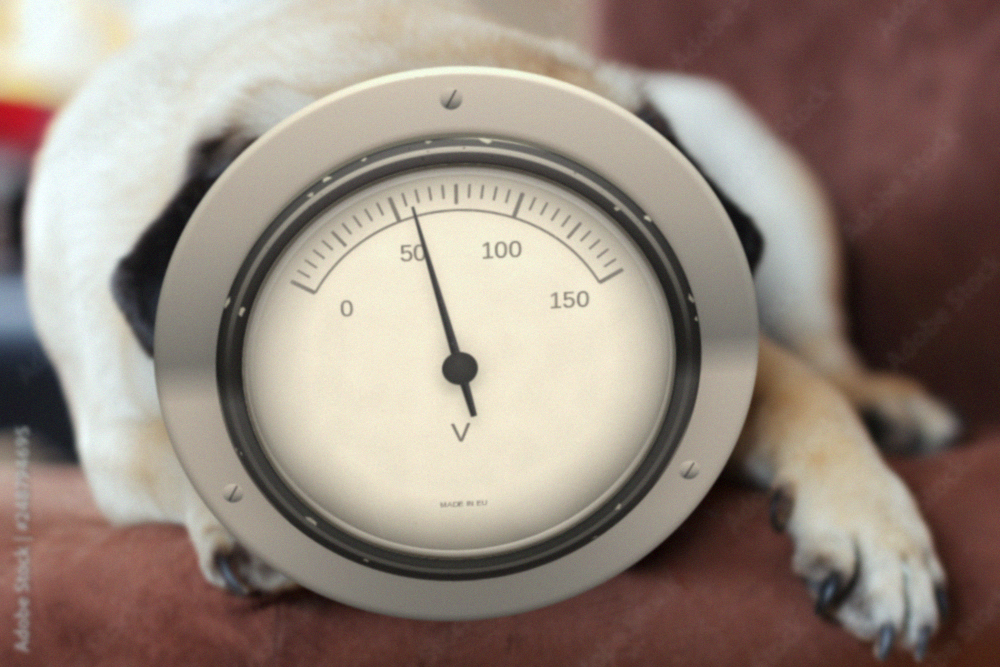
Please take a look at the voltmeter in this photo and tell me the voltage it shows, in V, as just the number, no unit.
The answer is 57.5
